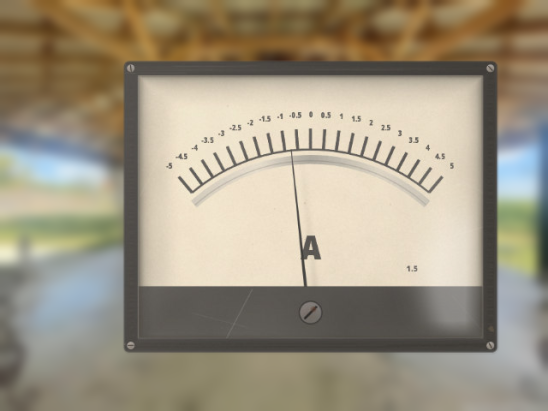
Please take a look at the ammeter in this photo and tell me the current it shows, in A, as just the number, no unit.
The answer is -0.75
